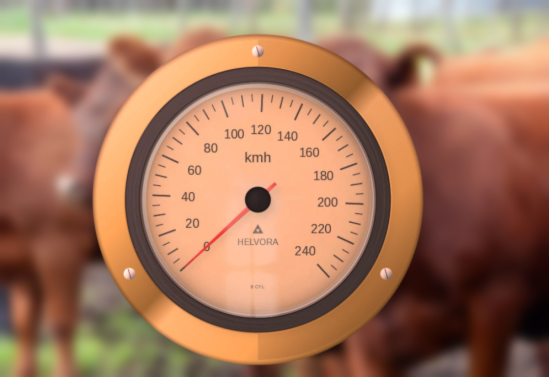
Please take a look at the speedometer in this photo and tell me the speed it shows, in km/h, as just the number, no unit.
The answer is 0
